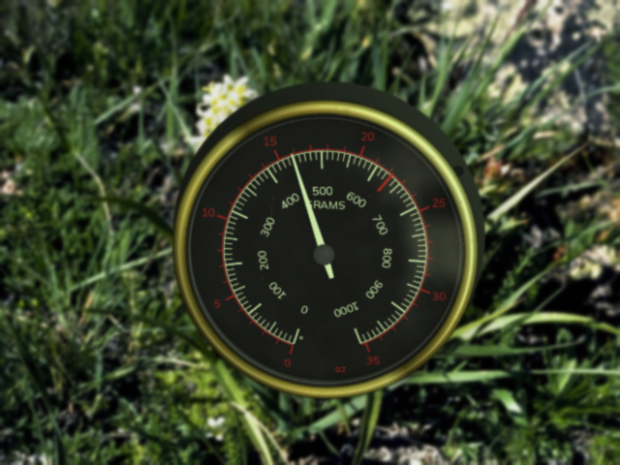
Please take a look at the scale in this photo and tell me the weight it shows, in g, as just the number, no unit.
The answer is 450
